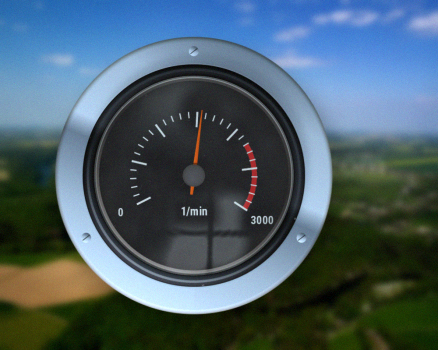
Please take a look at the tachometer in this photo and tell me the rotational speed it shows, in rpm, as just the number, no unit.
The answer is 1550
